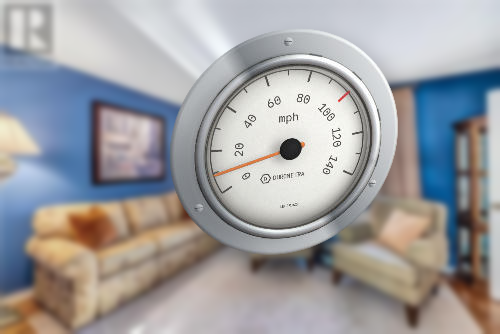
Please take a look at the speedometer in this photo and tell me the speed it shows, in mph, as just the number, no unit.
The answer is 10
